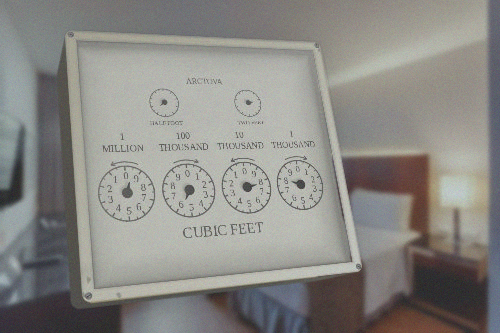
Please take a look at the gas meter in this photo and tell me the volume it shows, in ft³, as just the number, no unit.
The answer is 957800
